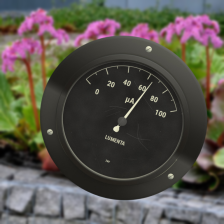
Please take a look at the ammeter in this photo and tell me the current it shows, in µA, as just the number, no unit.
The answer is 65
